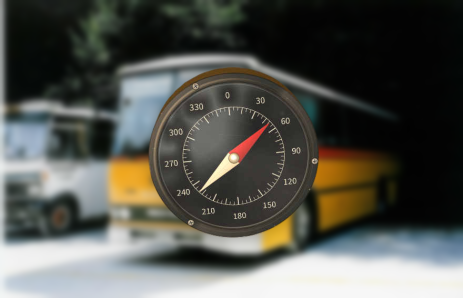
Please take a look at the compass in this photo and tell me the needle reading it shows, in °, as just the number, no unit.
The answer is 50
